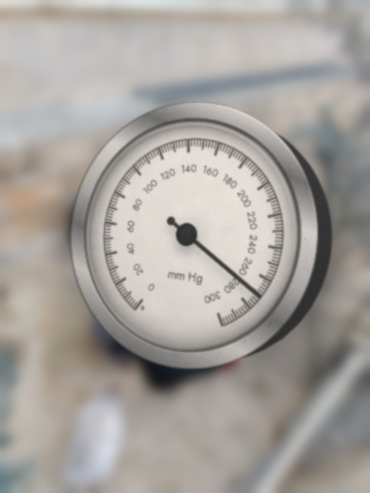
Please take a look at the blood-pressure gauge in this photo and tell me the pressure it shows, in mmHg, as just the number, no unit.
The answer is 270
